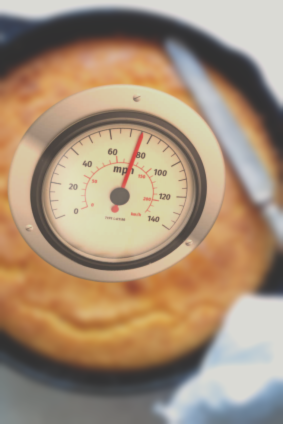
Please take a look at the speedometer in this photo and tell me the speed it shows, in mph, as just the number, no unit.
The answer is 75
